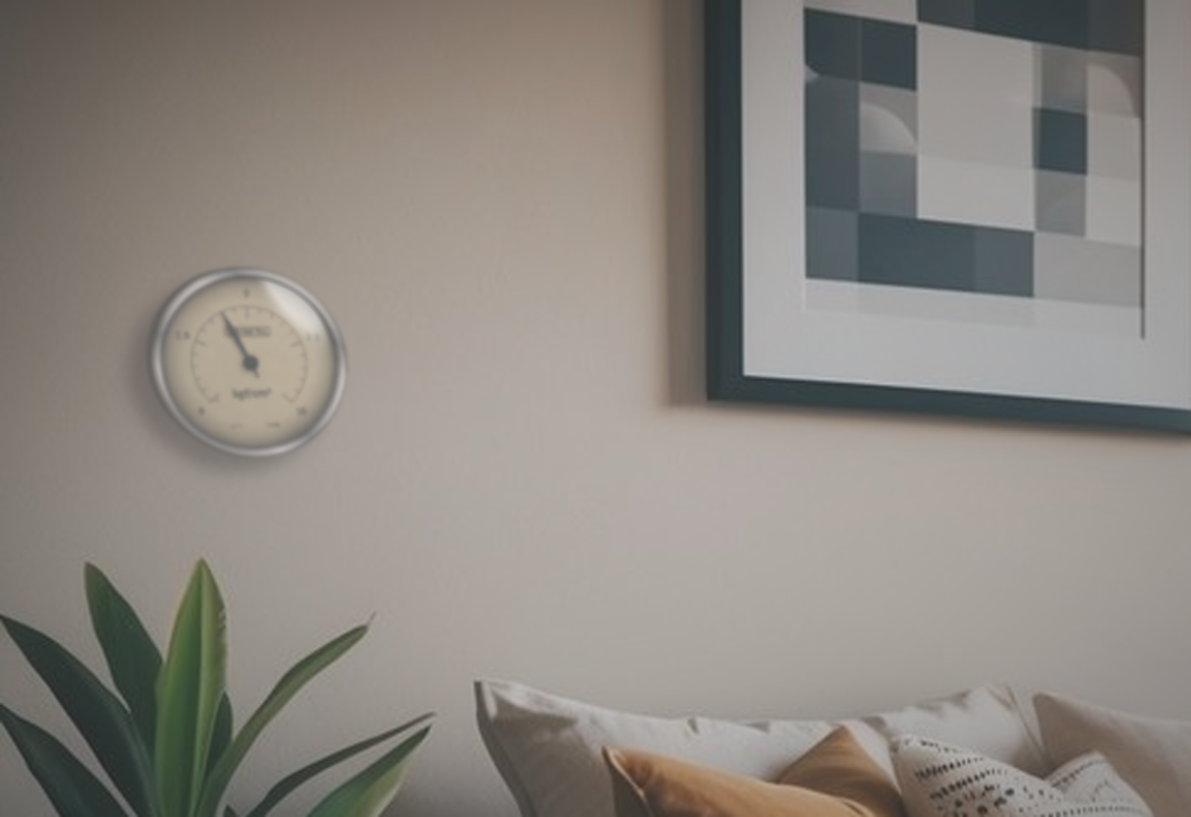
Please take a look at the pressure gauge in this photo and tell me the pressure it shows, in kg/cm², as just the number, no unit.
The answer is 4
